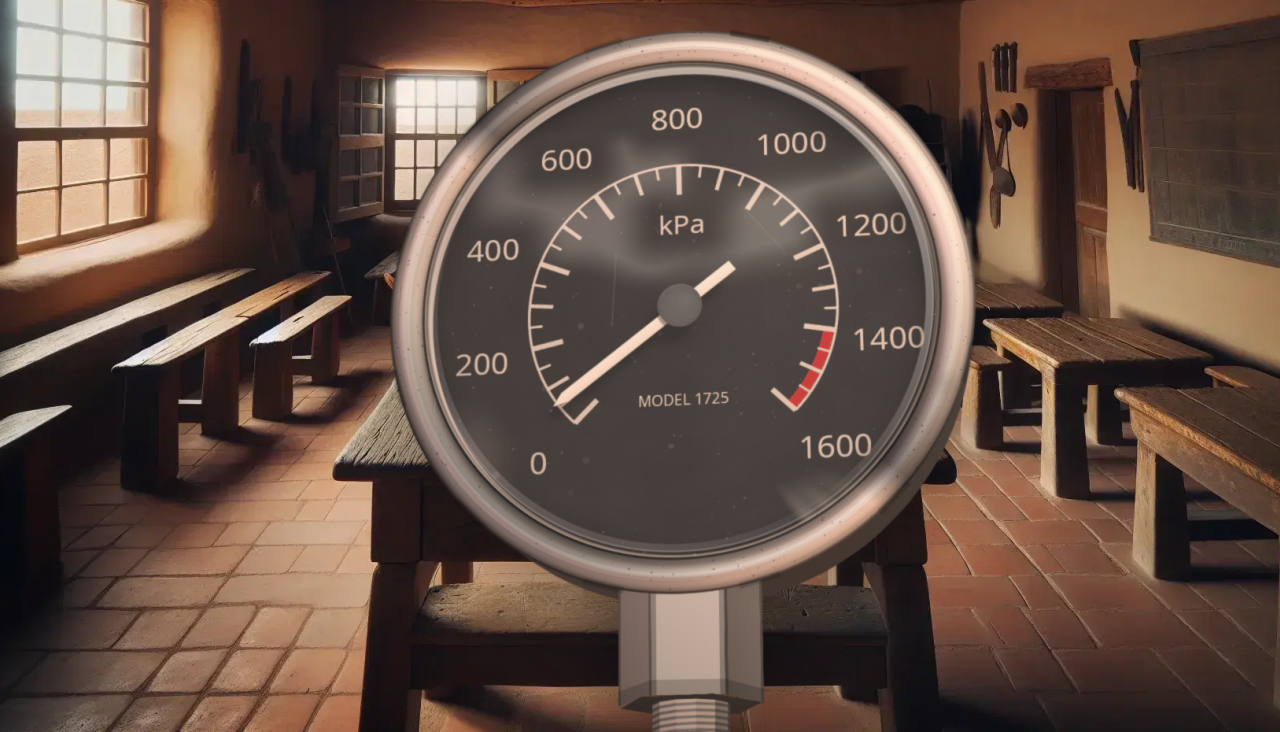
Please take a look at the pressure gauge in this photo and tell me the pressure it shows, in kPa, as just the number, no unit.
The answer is 50
